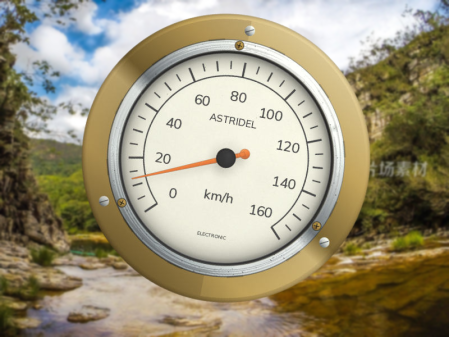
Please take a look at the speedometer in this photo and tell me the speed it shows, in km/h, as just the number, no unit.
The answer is 12.5
